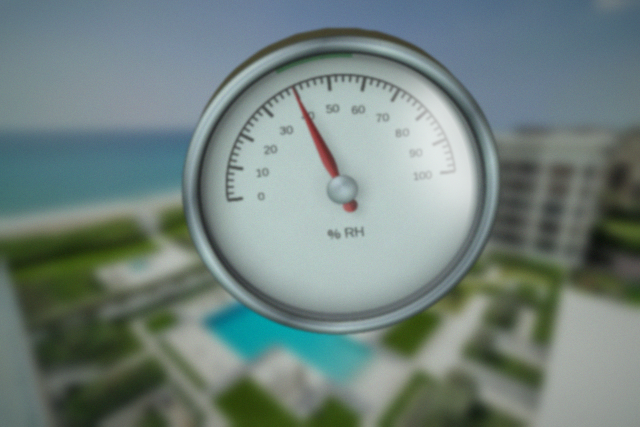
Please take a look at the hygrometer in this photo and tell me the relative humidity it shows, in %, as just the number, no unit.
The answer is 40
